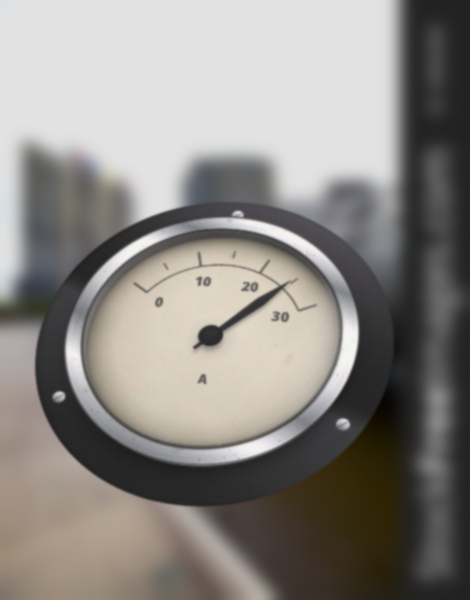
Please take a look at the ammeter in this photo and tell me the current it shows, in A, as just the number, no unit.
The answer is 25
